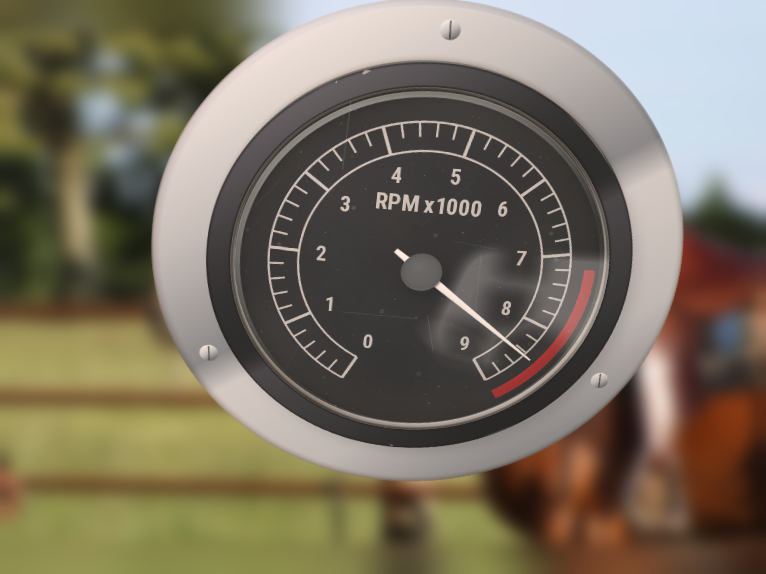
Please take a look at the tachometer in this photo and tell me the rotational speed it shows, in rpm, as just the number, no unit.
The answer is 8400
